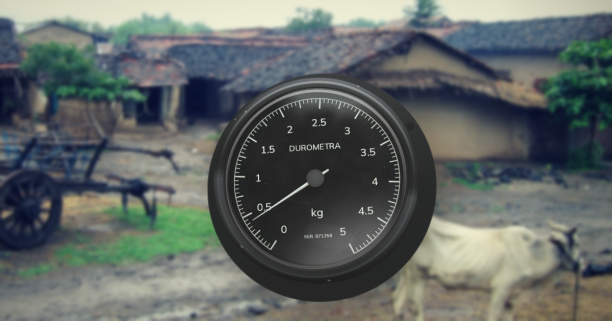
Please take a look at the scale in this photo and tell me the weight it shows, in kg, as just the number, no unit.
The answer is 0.4
